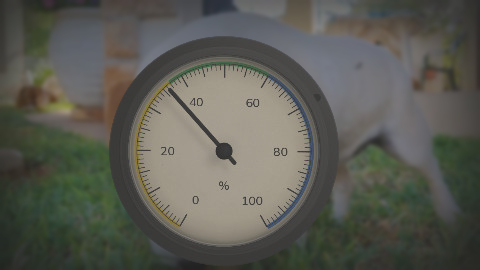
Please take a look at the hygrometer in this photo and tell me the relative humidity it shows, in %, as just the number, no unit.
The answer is 36
